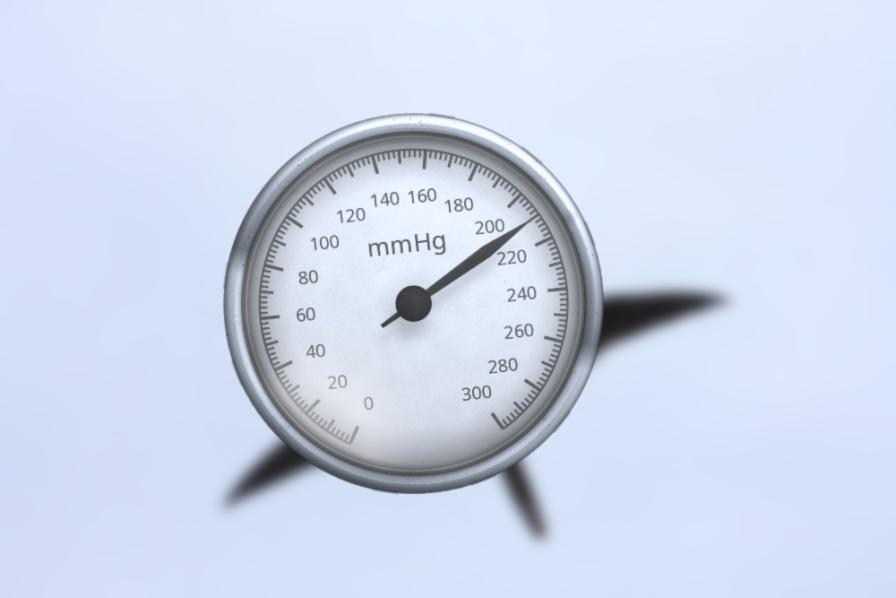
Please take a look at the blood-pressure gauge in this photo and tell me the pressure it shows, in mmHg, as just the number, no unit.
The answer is 210
